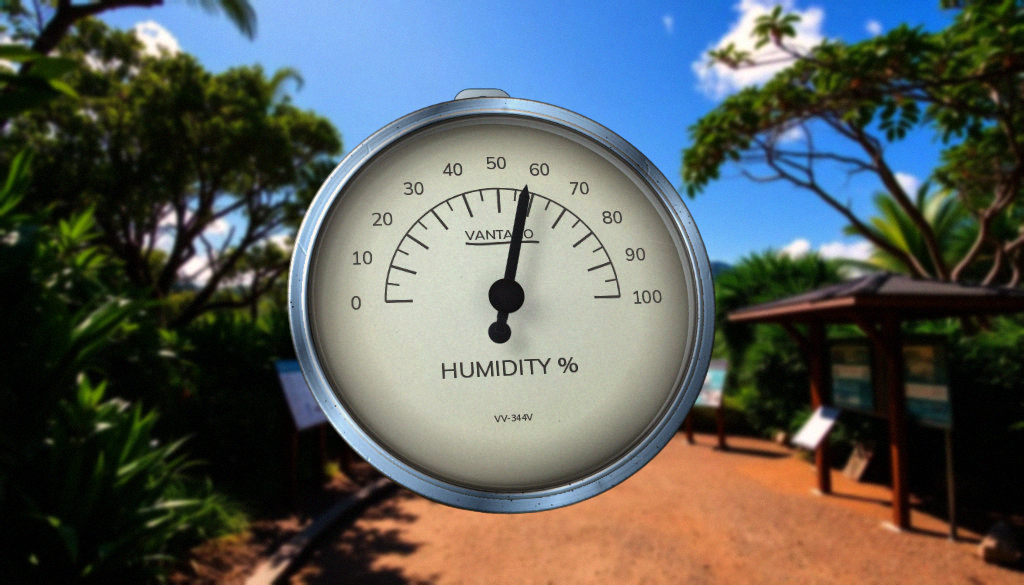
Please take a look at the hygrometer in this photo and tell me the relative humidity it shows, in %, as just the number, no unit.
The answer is 57.5
